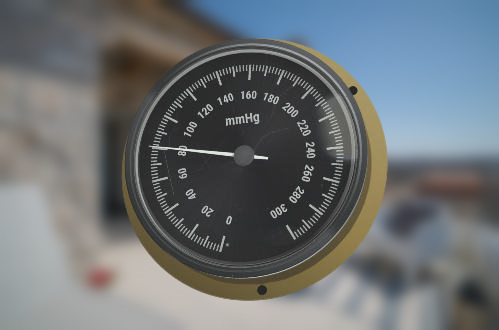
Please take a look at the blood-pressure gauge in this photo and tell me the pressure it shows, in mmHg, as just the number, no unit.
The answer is 80
